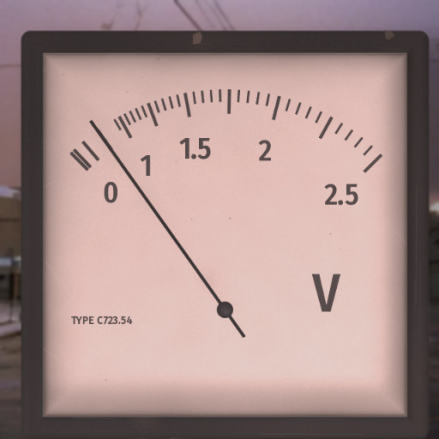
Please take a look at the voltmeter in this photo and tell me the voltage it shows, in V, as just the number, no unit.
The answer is 0.75
